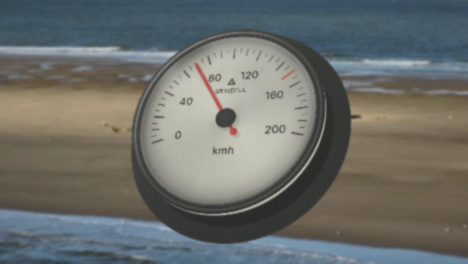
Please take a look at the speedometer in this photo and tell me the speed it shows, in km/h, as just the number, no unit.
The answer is 70
